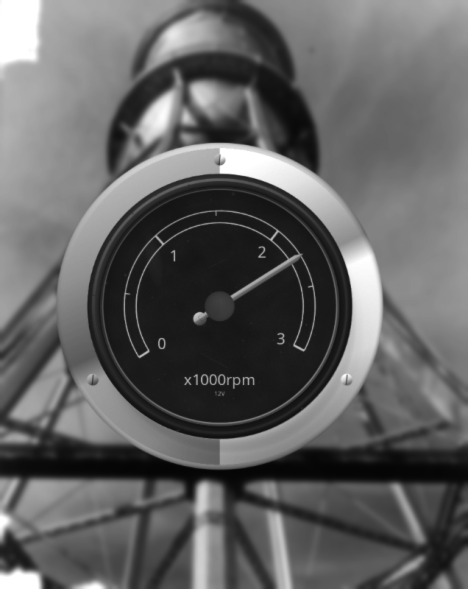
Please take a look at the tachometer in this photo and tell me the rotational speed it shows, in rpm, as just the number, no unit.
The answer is 2250
